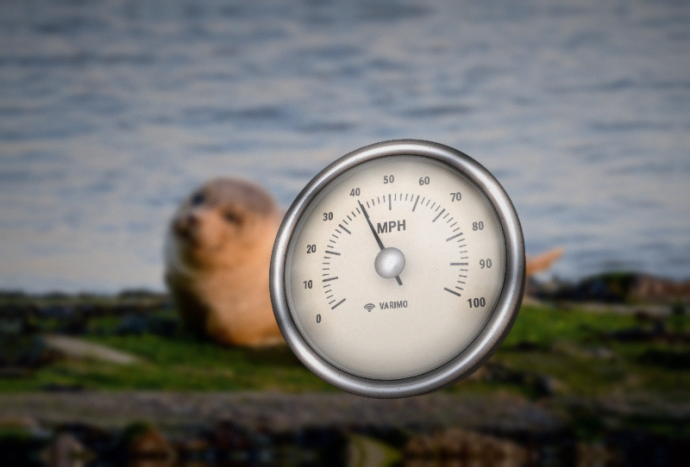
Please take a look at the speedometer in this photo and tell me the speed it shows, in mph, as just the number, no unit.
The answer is 40
